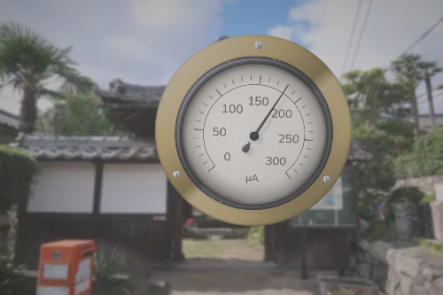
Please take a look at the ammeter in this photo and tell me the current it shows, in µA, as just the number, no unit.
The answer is 180
